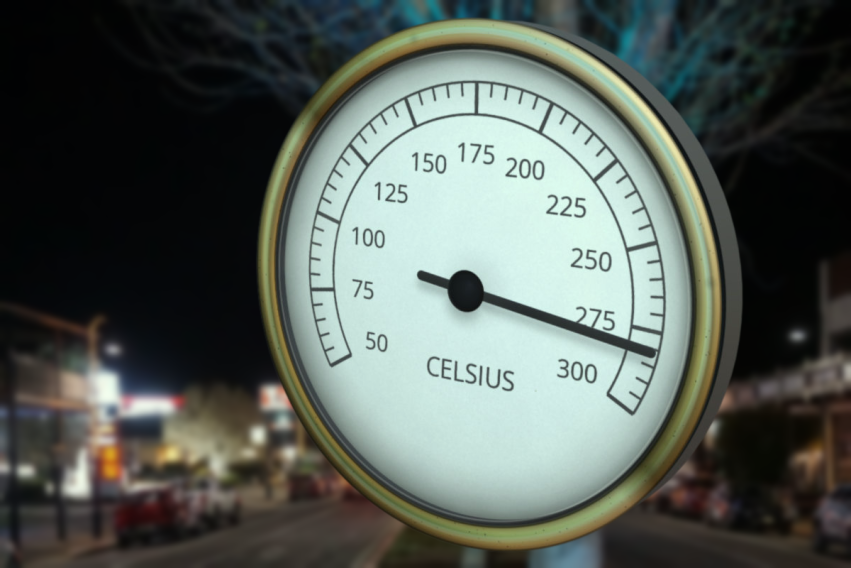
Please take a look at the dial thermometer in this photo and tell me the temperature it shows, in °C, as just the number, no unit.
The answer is 280
